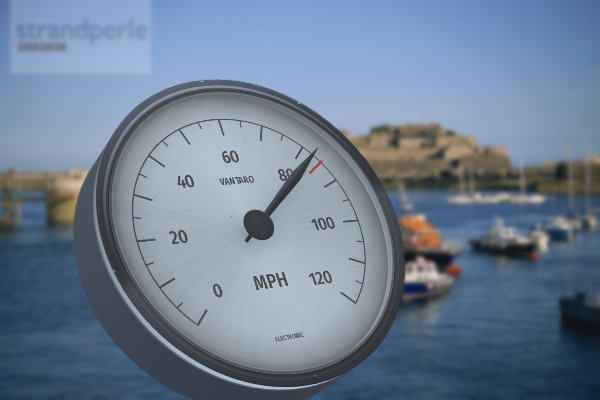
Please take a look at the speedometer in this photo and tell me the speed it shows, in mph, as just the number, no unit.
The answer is 82.5
